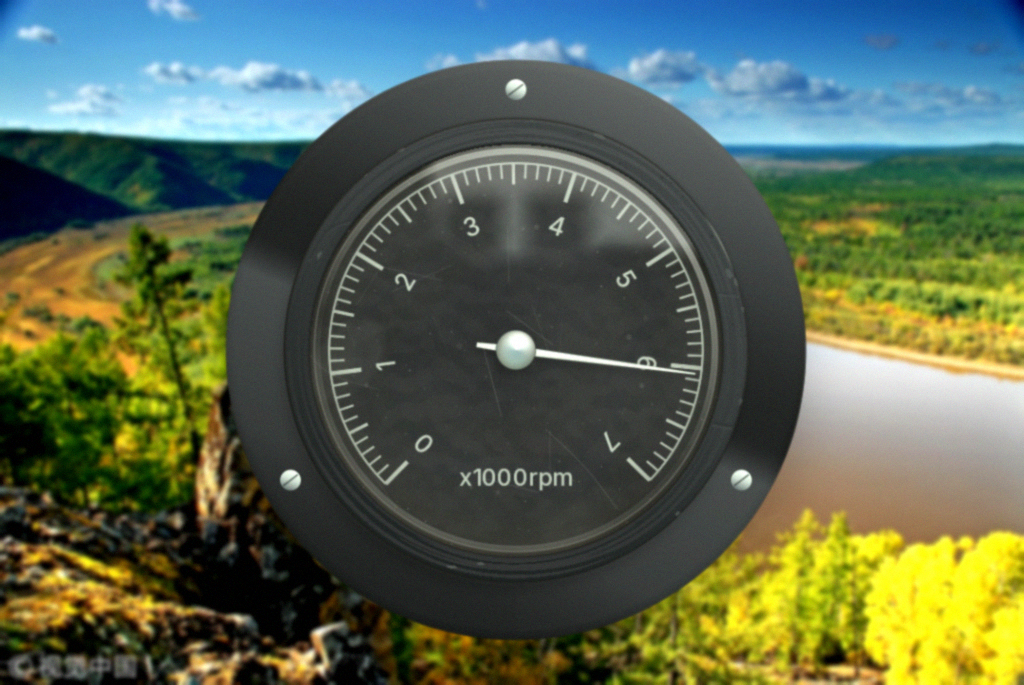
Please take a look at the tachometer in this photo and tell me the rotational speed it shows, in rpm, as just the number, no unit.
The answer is 6050
